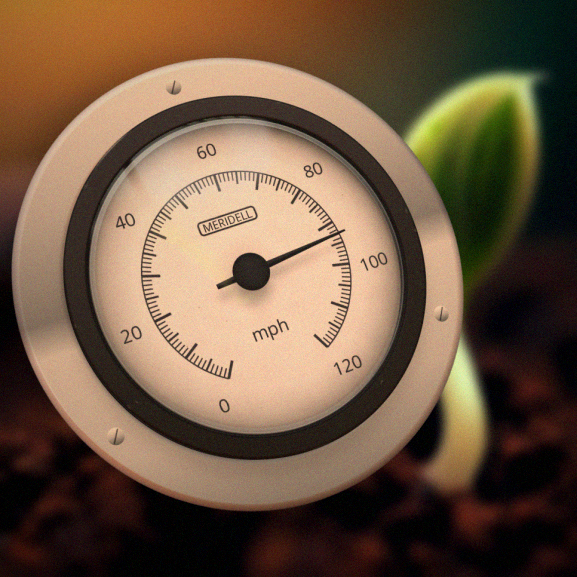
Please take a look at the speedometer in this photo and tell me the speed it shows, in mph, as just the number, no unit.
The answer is 93
